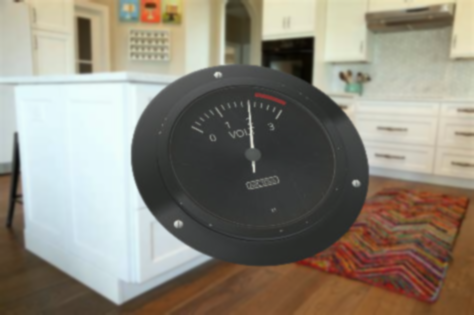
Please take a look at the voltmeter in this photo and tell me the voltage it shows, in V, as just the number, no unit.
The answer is 2
